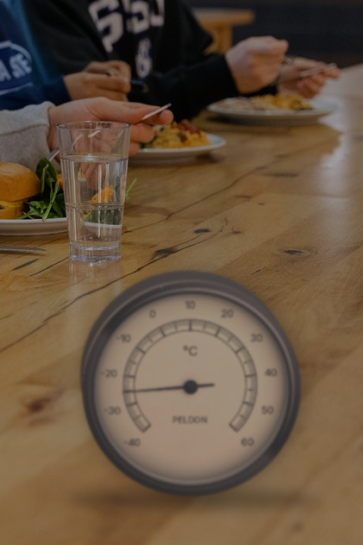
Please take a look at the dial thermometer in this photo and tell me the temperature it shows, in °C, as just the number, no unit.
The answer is -25
